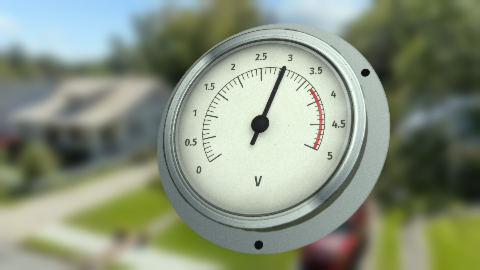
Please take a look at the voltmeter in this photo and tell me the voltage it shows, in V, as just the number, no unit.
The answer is 3
